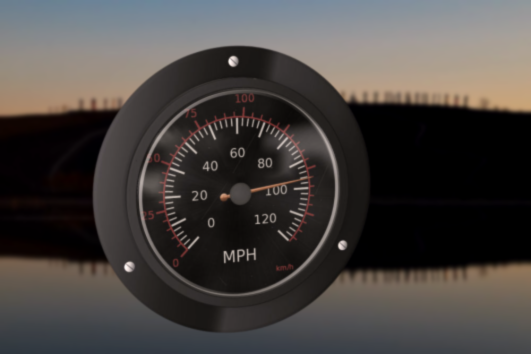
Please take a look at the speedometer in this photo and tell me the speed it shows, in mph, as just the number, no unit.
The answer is 96
